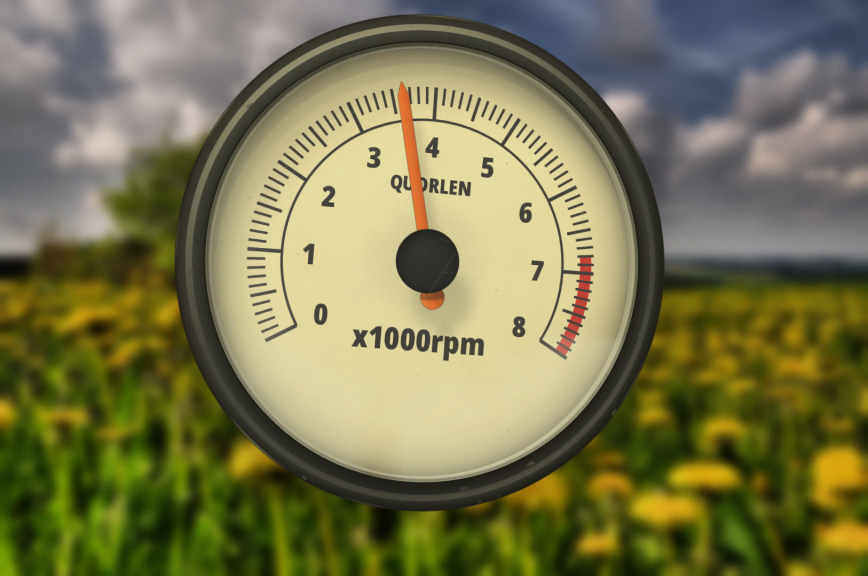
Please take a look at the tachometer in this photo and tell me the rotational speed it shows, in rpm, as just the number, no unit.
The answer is 3600
